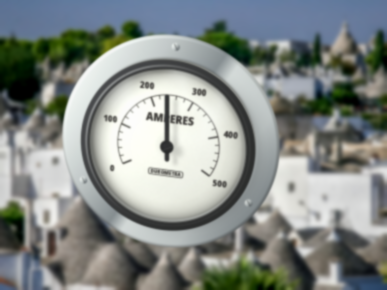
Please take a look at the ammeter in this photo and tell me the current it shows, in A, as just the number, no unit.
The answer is 240
